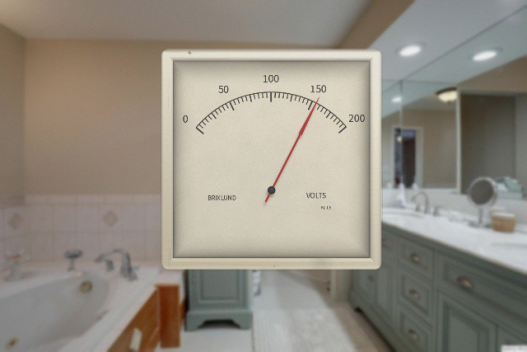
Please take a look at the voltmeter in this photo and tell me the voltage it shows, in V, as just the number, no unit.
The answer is 155
